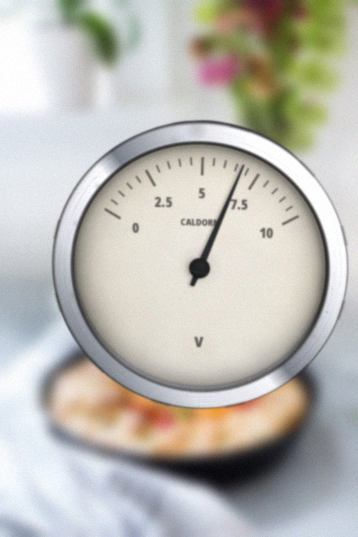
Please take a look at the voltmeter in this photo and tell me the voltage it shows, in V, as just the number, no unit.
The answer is 6.75
